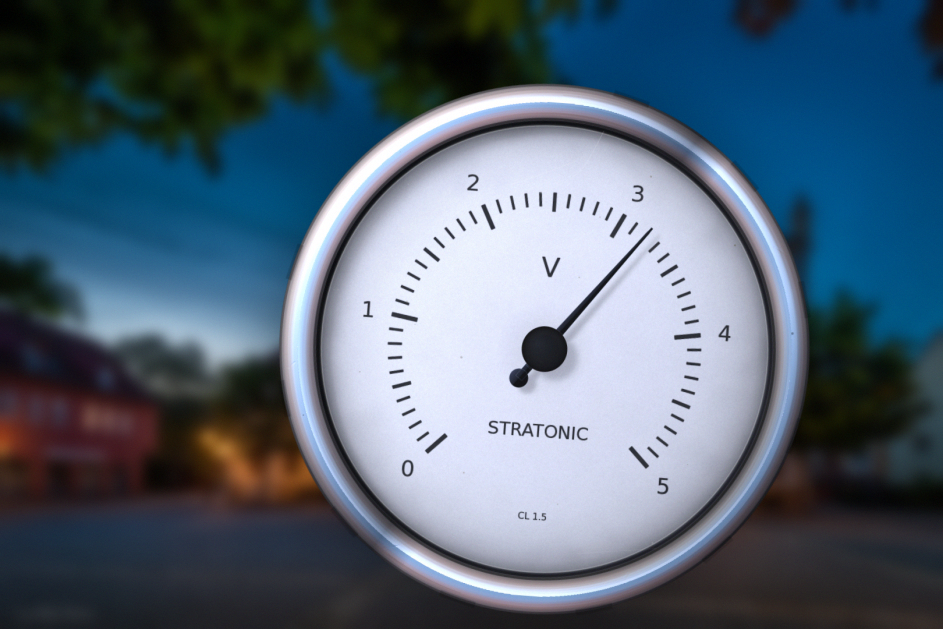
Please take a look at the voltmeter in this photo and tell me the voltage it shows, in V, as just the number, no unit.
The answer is 3.2
